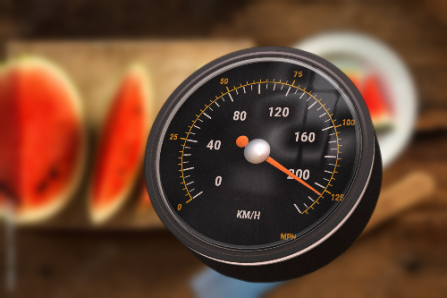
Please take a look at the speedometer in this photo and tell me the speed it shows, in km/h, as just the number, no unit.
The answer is 205
